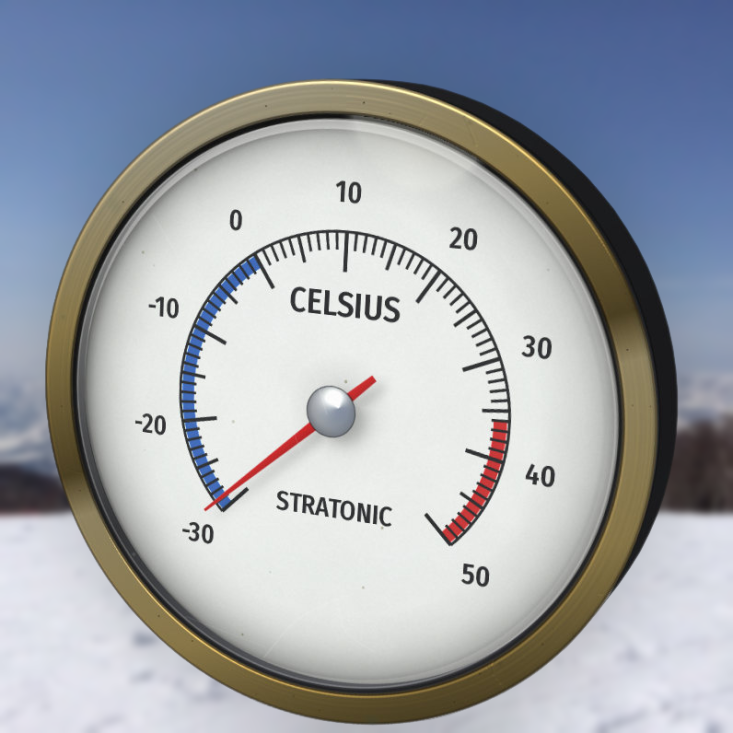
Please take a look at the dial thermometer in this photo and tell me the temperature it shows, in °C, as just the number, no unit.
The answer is -29
